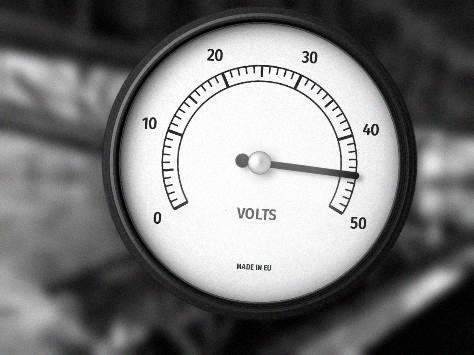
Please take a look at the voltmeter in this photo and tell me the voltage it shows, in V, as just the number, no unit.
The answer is 45
